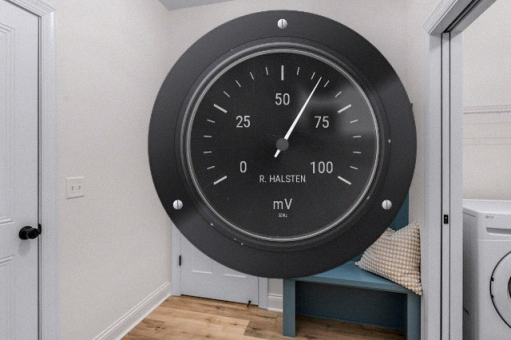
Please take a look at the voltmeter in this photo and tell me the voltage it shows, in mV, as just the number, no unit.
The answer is 62.5
